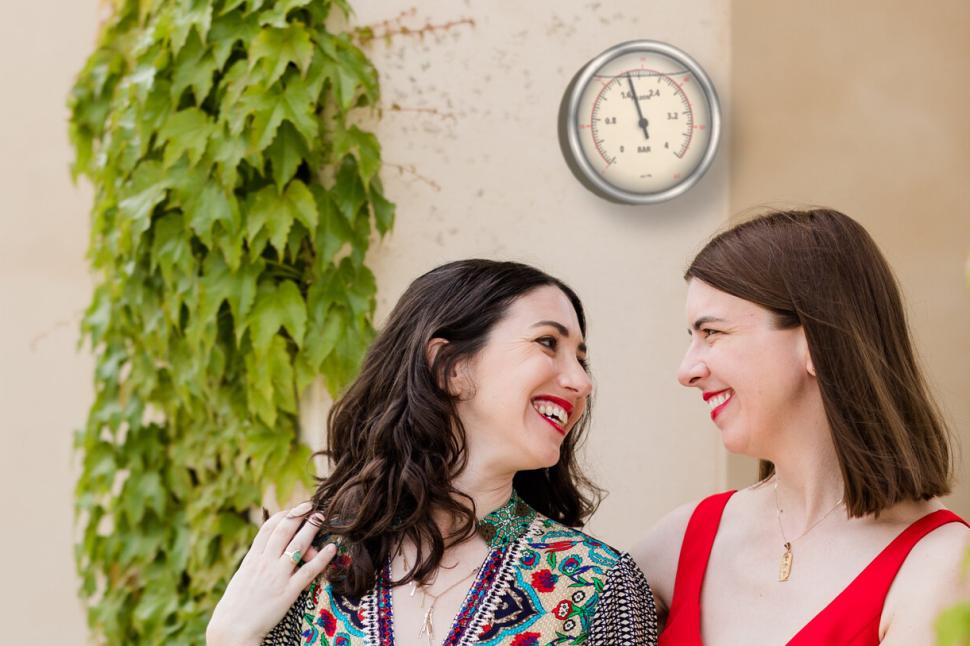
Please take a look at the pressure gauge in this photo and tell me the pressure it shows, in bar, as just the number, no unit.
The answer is 1.8
